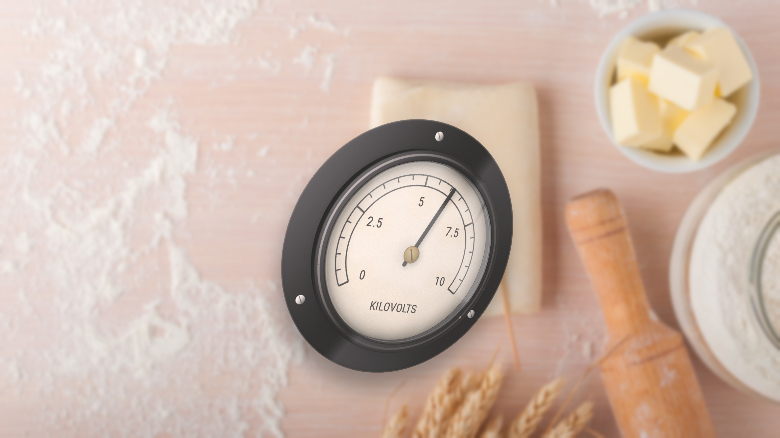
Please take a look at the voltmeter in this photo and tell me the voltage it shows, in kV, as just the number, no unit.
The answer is 6
